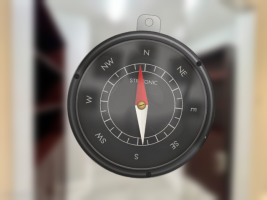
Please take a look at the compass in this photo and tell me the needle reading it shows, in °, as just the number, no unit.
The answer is 352.5
